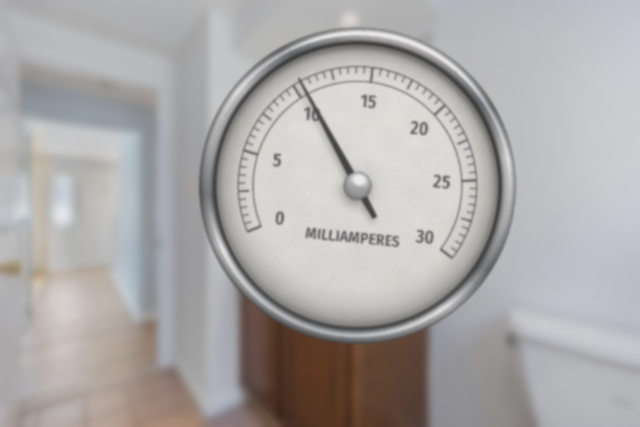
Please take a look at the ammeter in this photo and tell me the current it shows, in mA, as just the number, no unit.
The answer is 10.5
